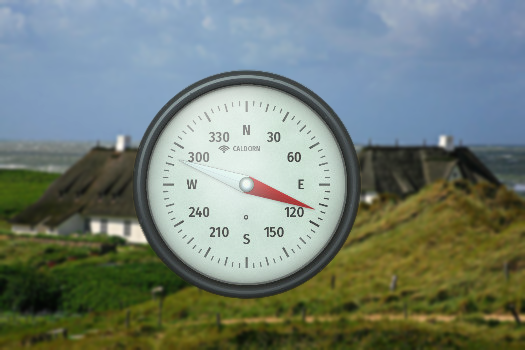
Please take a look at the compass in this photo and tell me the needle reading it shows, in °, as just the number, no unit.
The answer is 110
